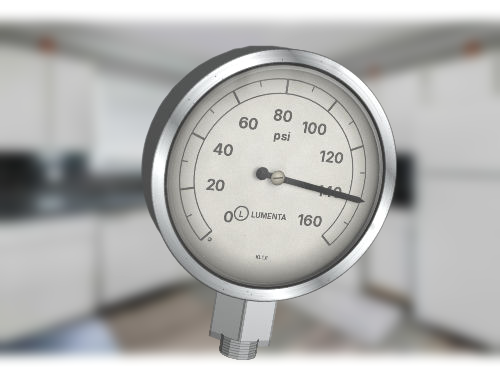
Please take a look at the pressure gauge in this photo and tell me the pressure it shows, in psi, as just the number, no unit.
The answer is 140
